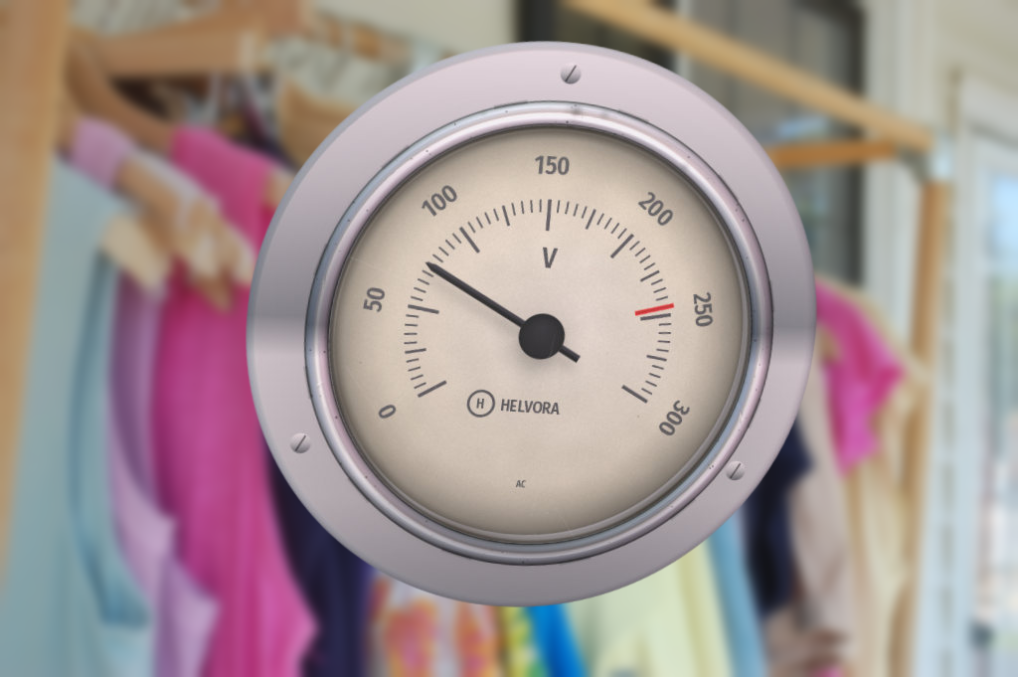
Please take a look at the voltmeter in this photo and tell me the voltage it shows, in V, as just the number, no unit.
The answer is 75
